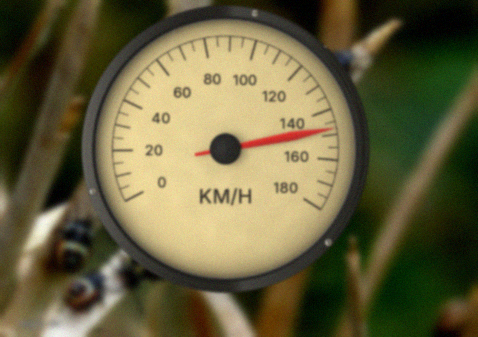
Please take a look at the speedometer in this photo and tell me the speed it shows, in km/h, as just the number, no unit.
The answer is 147.5
